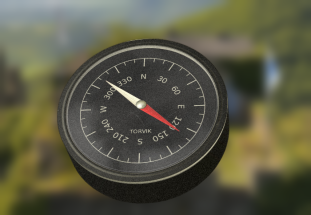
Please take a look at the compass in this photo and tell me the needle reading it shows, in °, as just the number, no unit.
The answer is 130
